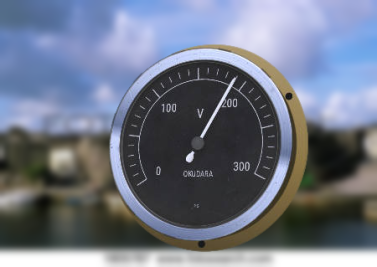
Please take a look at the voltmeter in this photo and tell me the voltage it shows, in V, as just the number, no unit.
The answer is 190
